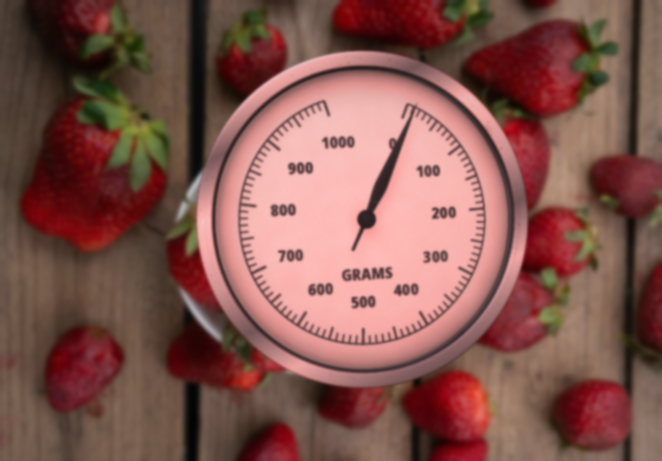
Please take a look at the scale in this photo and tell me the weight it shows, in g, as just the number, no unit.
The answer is 10
